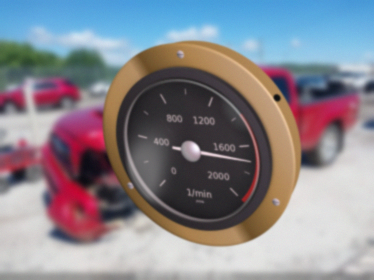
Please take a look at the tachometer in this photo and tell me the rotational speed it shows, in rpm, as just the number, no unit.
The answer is 1700
